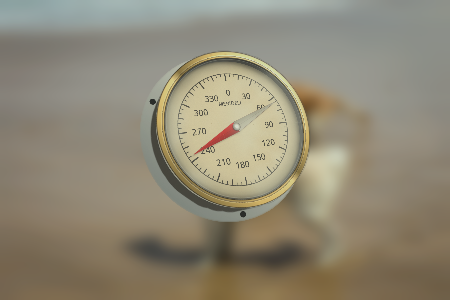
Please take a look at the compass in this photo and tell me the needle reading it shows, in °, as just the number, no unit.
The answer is 245
